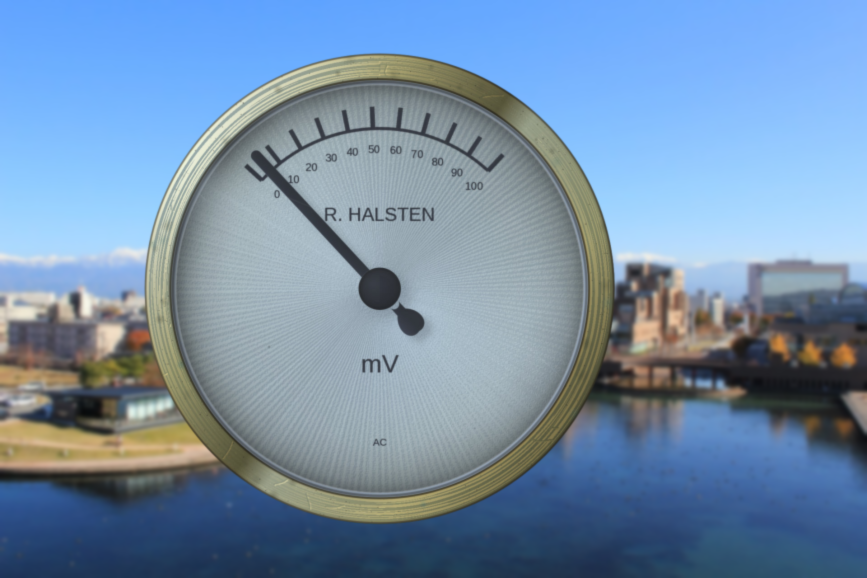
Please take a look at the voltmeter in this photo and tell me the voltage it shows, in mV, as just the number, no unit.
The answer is 5
